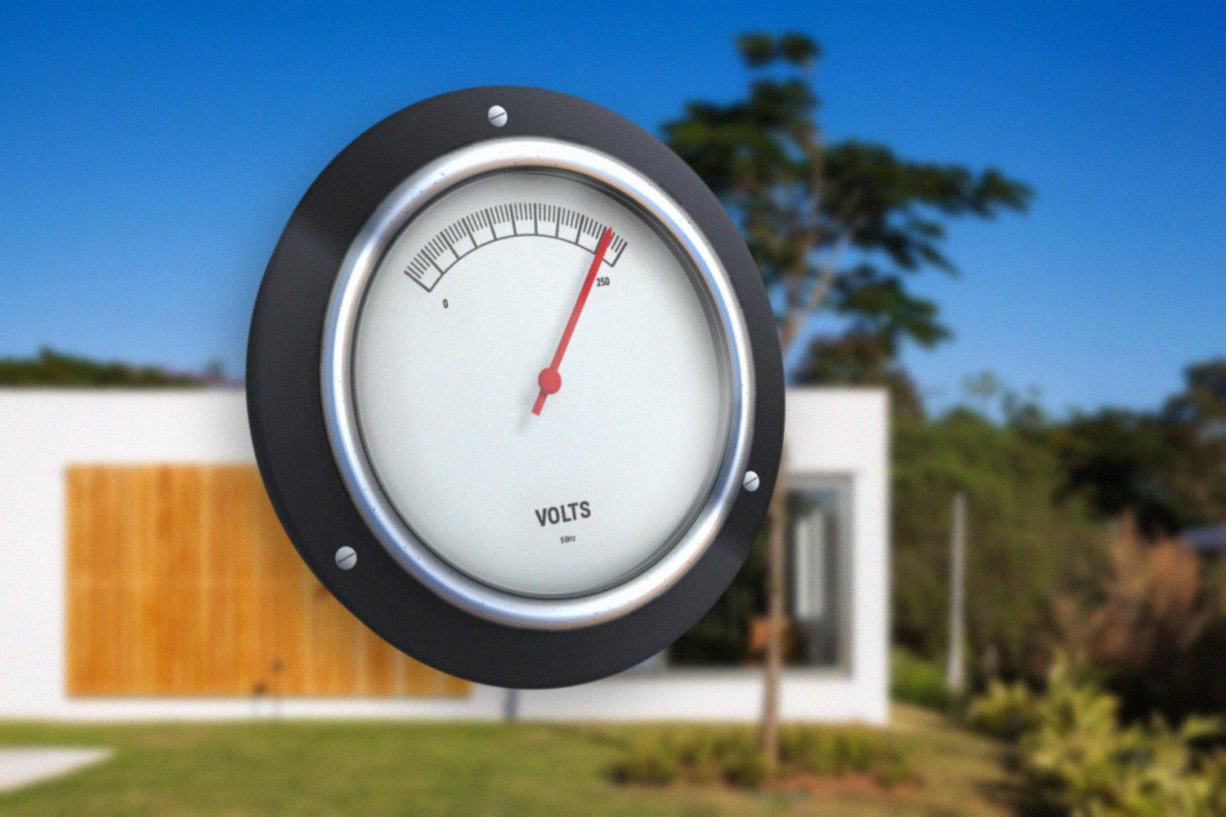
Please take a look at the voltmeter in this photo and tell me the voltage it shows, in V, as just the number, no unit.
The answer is 225
